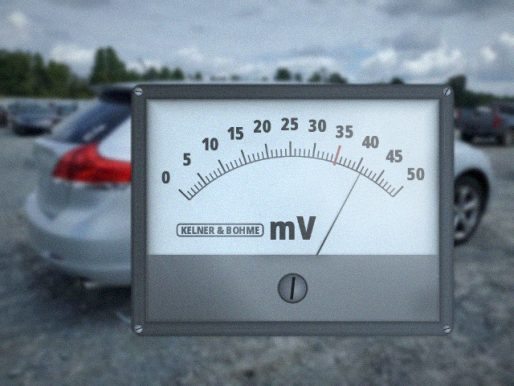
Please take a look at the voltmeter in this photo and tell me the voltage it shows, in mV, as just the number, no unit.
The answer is 41
